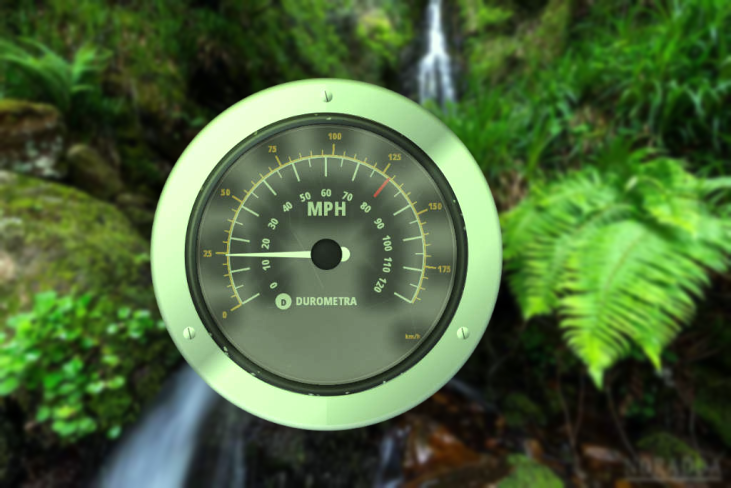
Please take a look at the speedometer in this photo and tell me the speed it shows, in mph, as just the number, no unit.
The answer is 15
